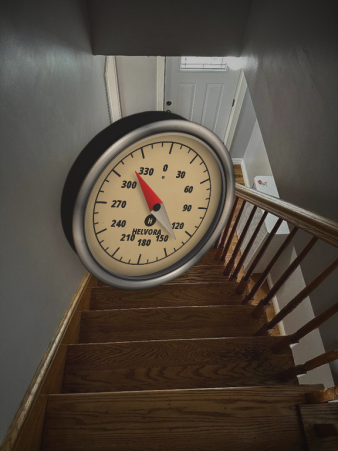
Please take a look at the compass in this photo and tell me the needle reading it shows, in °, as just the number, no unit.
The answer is 315
